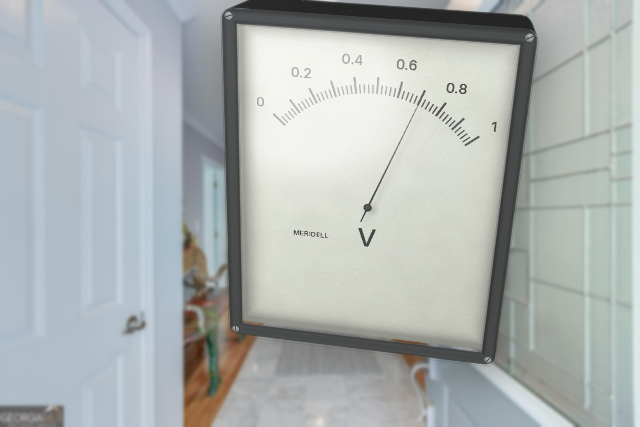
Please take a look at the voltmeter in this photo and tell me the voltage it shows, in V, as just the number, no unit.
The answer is 0.7
